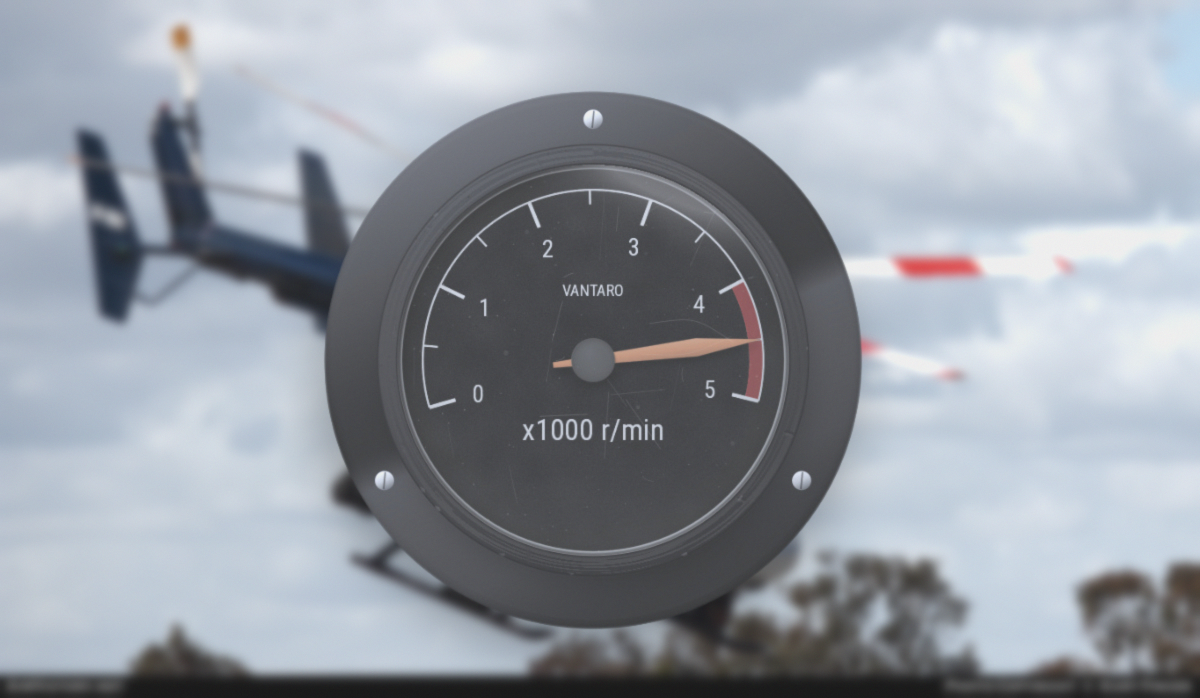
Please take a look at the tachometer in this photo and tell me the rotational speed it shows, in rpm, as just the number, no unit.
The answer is 4500
